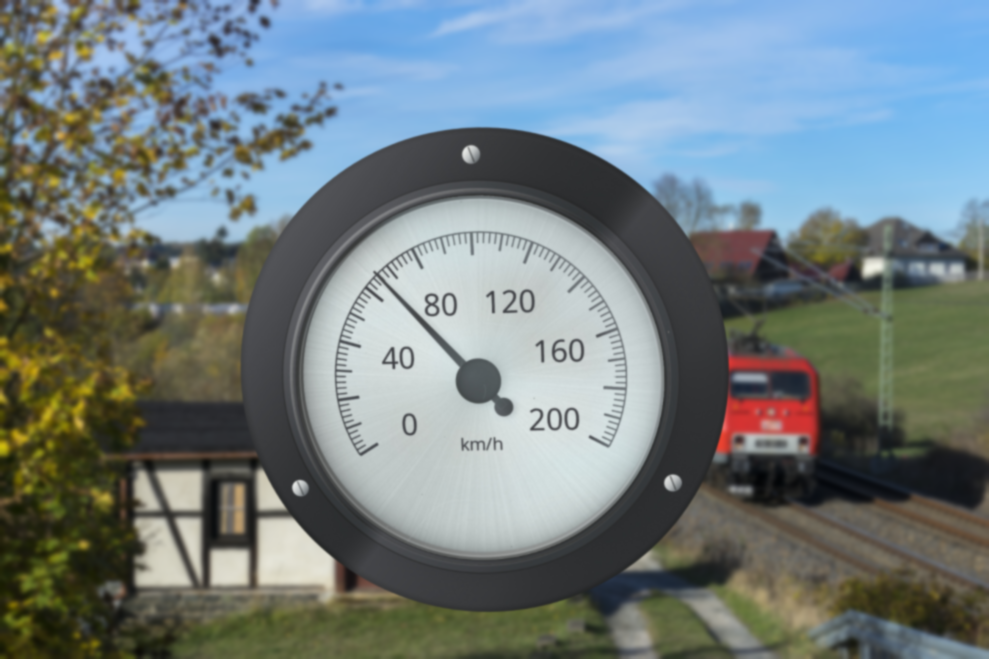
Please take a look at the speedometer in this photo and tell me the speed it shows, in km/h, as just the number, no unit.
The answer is 66
